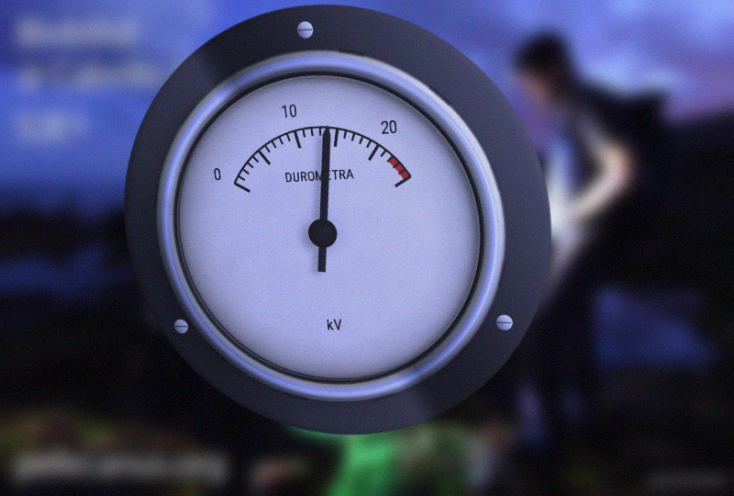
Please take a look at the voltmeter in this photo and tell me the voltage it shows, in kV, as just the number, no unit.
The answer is 14
